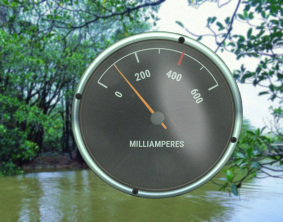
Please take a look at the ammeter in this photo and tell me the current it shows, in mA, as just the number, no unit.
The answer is 100
